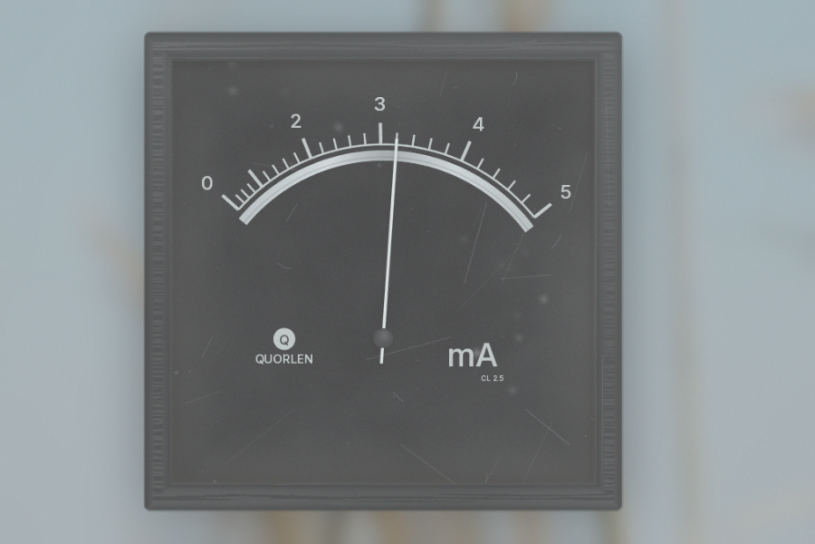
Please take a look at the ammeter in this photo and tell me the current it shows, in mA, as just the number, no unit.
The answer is 3.2
